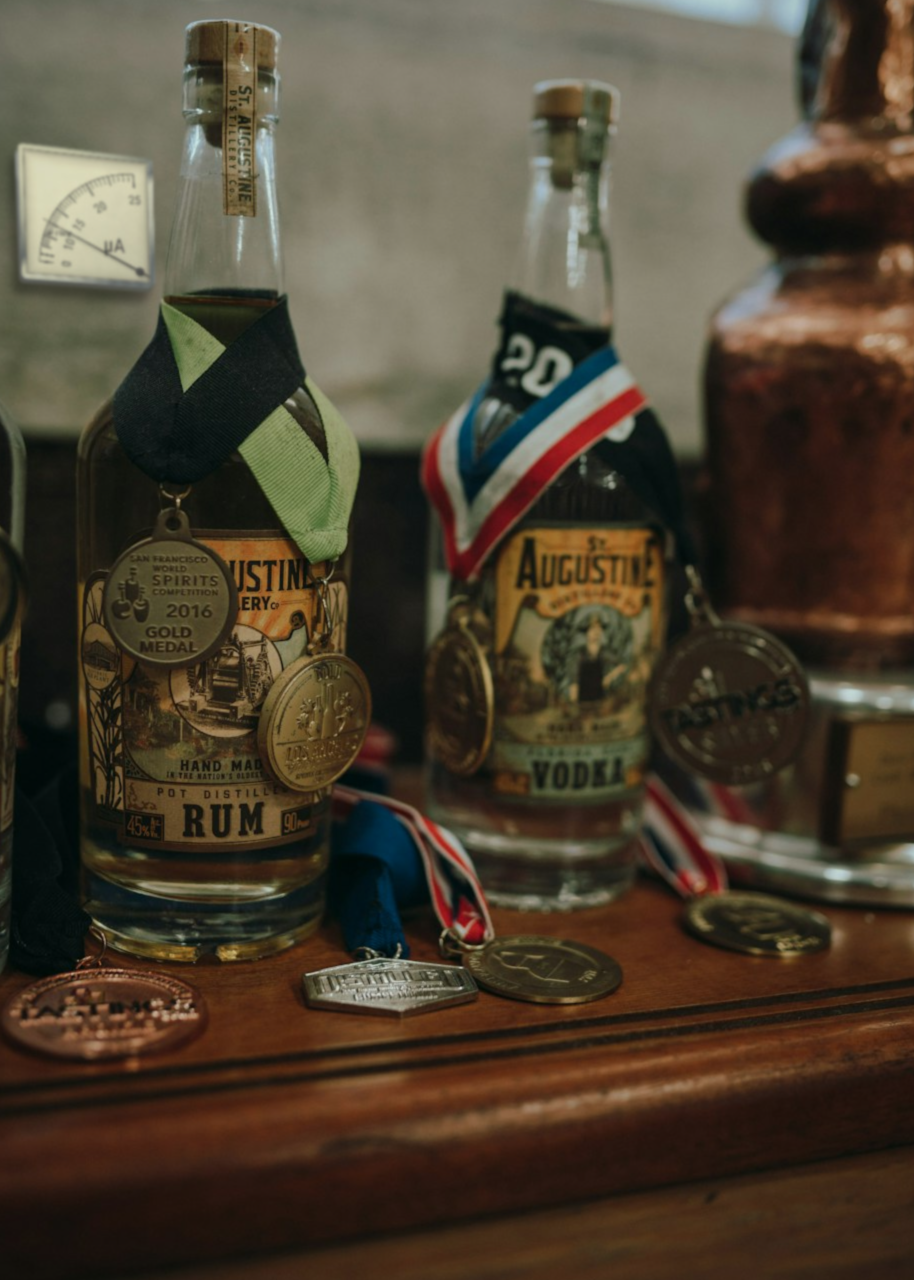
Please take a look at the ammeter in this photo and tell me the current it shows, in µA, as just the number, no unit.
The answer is 12.5
